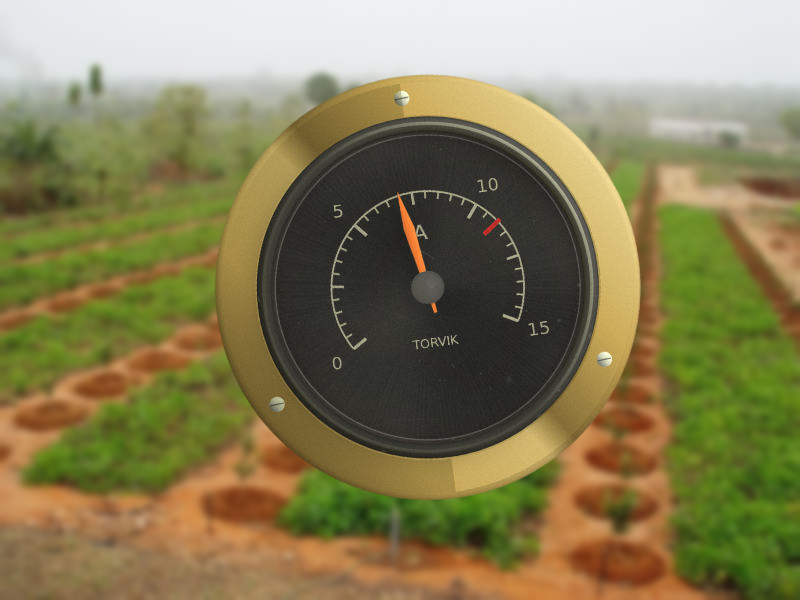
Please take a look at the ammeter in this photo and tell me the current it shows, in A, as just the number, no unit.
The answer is 7
